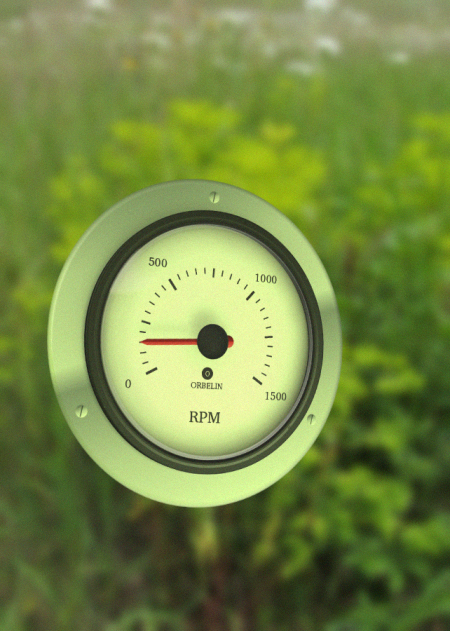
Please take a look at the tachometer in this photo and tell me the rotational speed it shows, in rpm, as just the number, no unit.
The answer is 150
